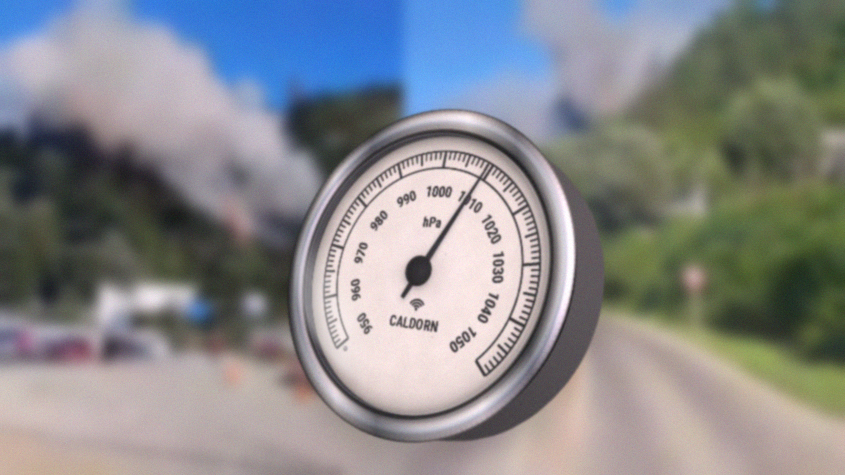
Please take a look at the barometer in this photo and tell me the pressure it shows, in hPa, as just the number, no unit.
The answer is 1010
